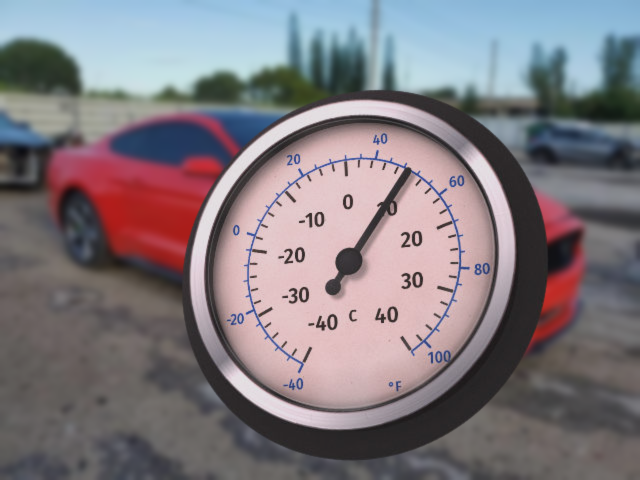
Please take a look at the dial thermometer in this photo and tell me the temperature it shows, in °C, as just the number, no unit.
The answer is 10
